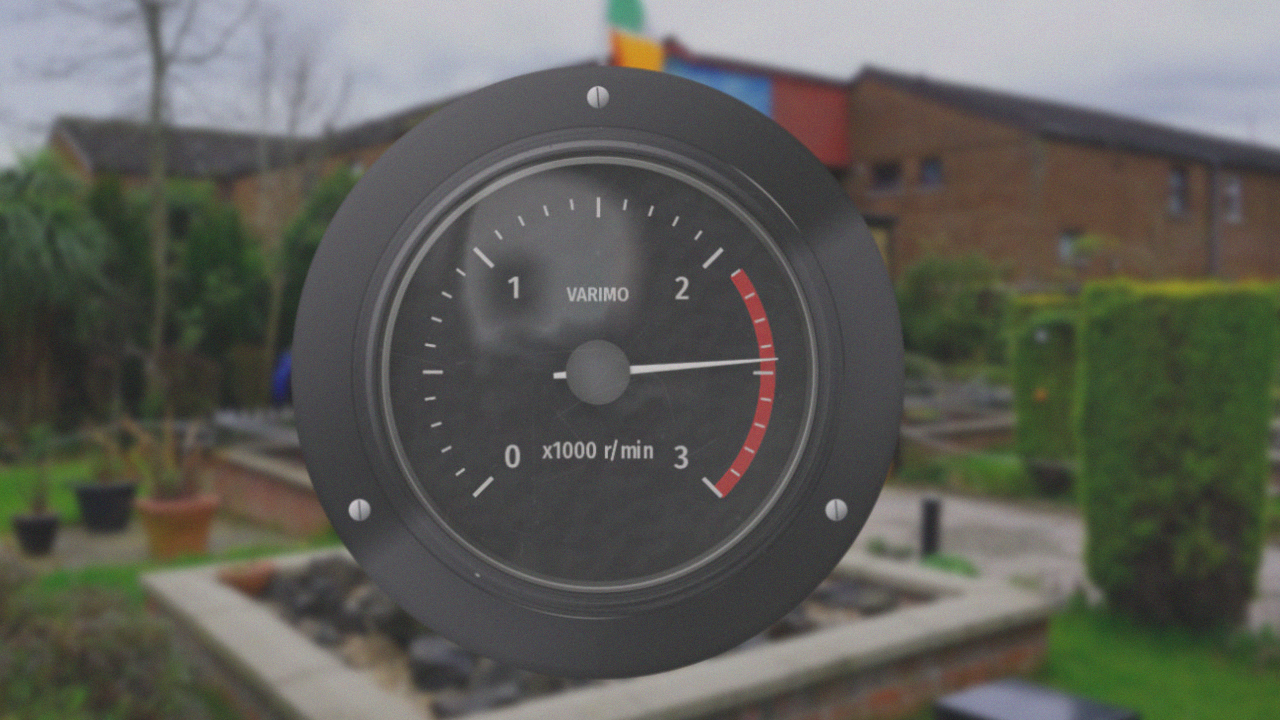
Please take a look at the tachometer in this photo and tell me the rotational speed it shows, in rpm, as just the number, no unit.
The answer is 2450
